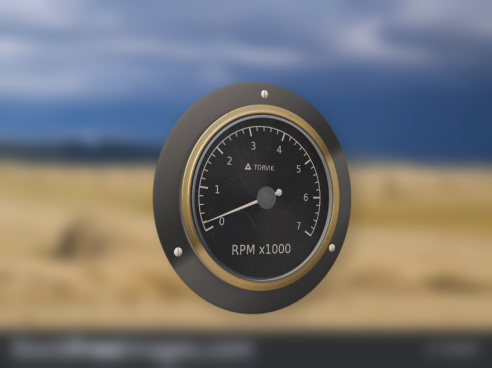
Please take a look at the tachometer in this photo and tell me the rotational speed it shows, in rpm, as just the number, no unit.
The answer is 200
